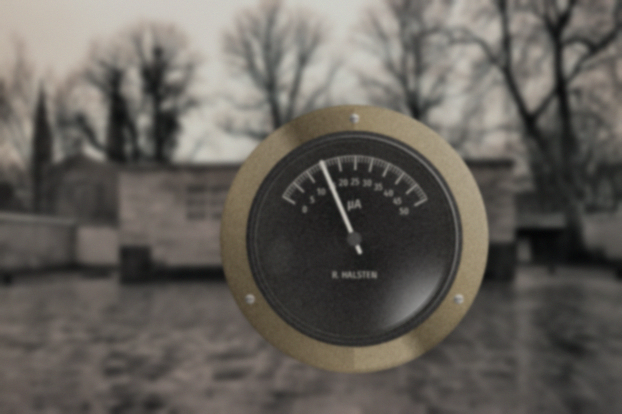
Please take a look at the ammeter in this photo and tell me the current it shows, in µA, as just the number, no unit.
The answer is 15
